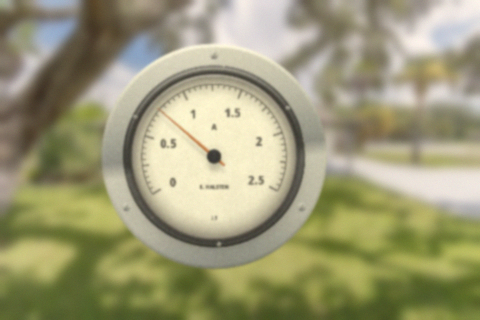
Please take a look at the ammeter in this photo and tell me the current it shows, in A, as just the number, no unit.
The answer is 0.75
